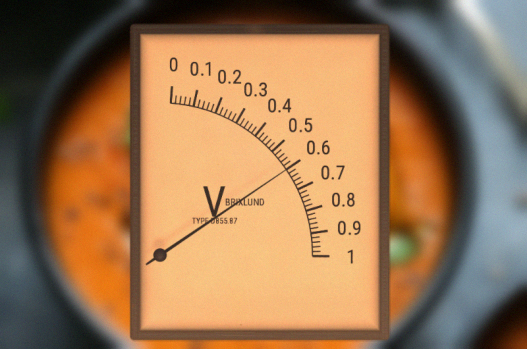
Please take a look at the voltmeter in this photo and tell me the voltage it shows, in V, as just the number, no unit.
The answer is 0.6
